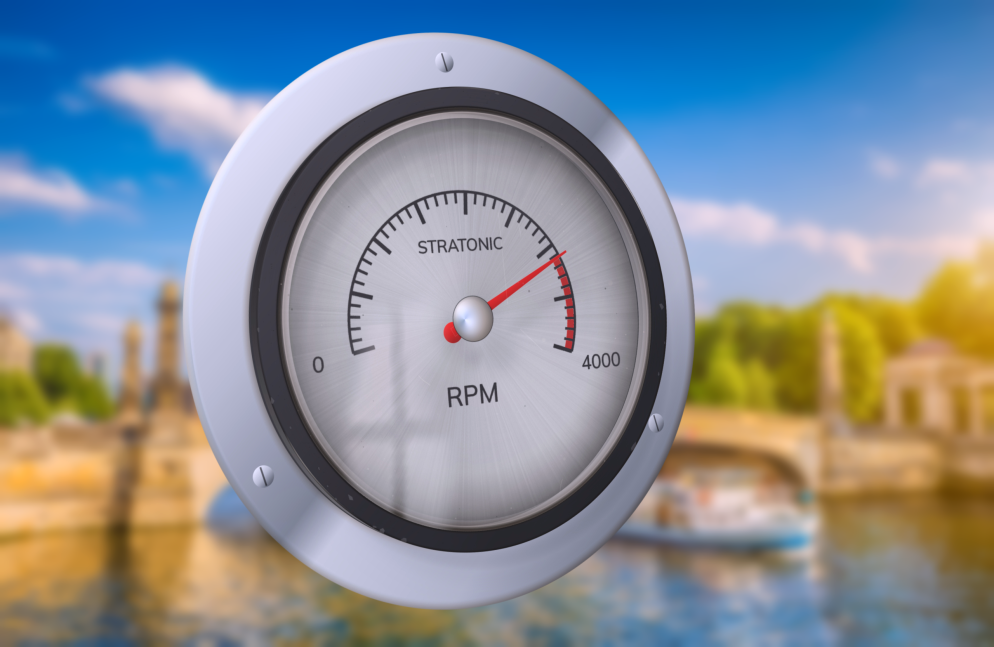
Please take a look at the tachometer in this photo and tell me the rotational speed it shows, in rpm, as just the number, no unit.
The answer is 3100
